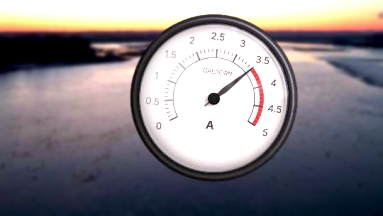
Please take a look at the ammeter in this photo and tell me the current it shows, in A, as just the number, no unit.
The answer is 3.5
